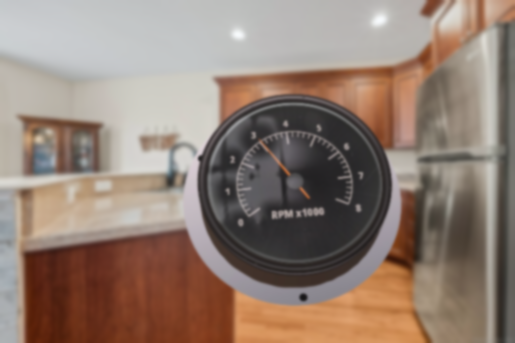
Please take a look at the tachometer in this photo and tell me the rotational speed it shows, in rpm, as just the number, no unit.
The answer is 3000
